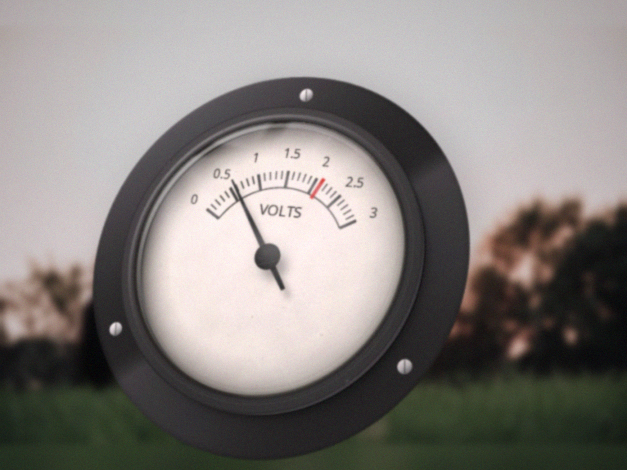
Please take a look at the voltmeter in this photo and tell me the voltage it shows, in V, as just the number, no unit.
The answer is 0.6
